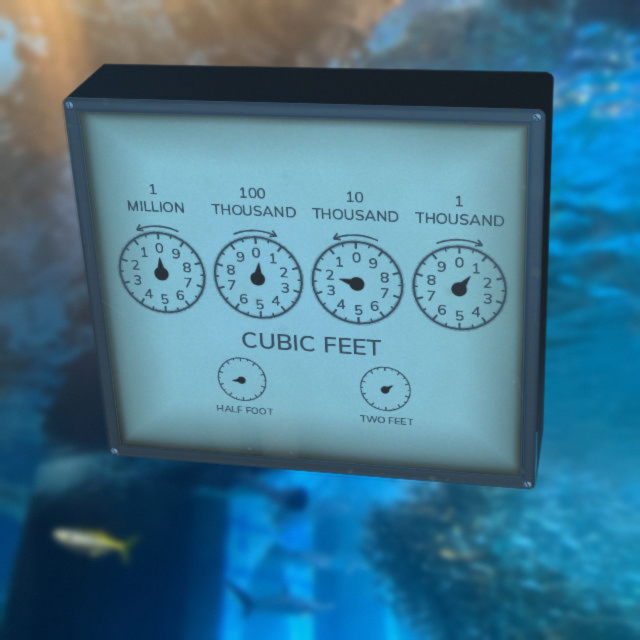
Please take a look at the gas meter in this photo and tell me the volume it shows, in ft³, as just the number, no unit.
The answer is 2100
